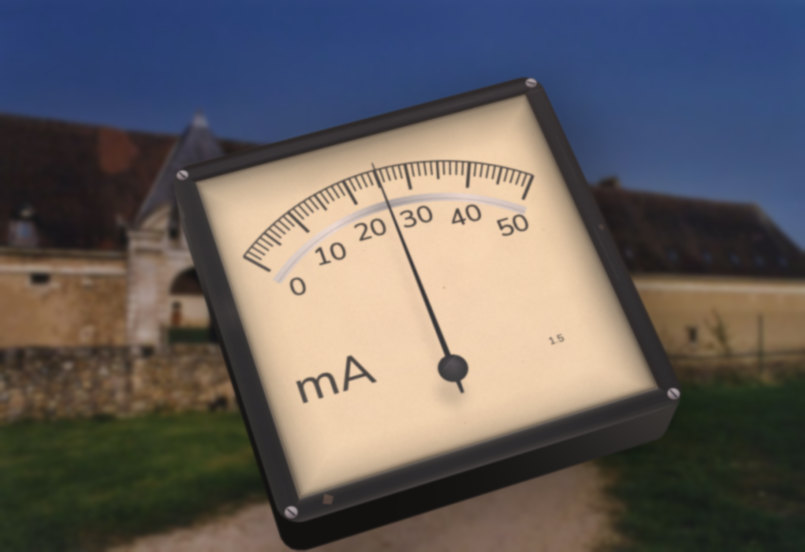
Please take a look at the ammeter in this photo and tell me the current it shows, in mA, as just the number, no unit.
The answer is 25
